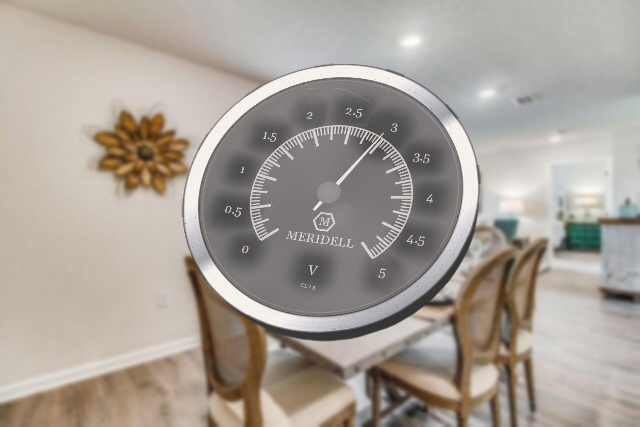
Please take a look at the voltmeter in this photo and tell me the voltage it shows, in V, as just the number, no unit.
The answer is 3
